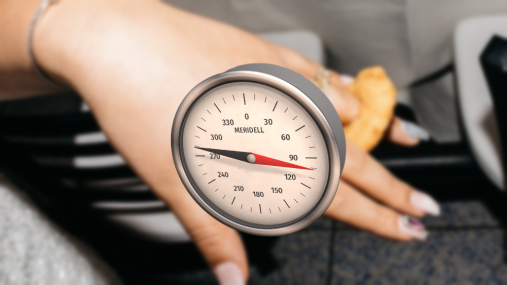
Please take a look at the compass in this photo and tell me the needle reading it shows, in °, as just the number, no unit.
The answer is 100
